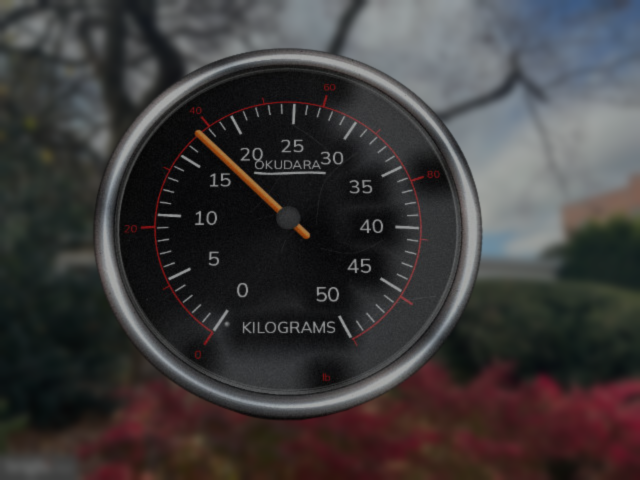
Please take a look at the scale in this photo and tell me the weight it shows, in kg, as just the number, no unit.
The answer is 17
